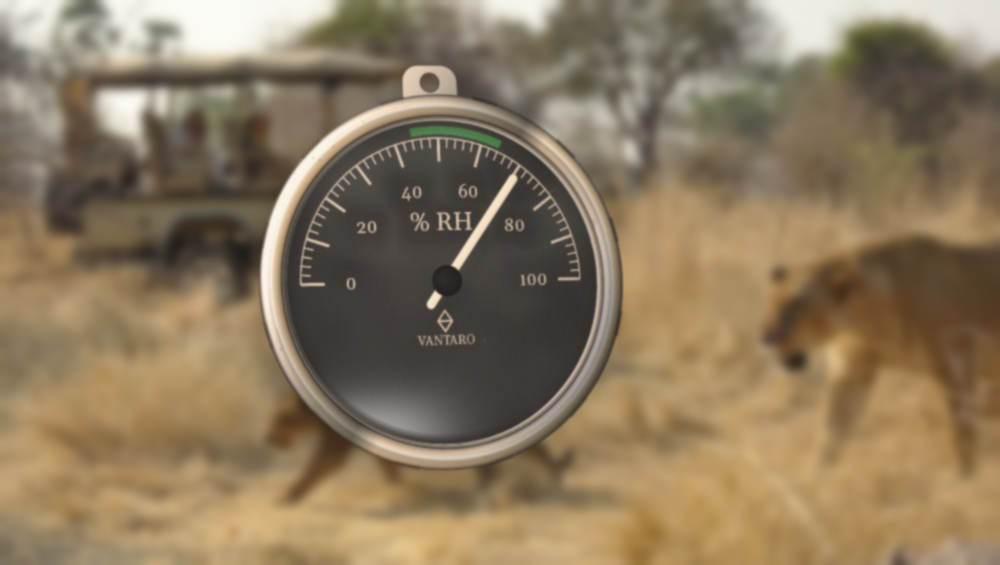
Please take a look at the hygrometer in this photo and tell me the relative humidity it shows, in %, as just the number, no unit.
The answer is 70
